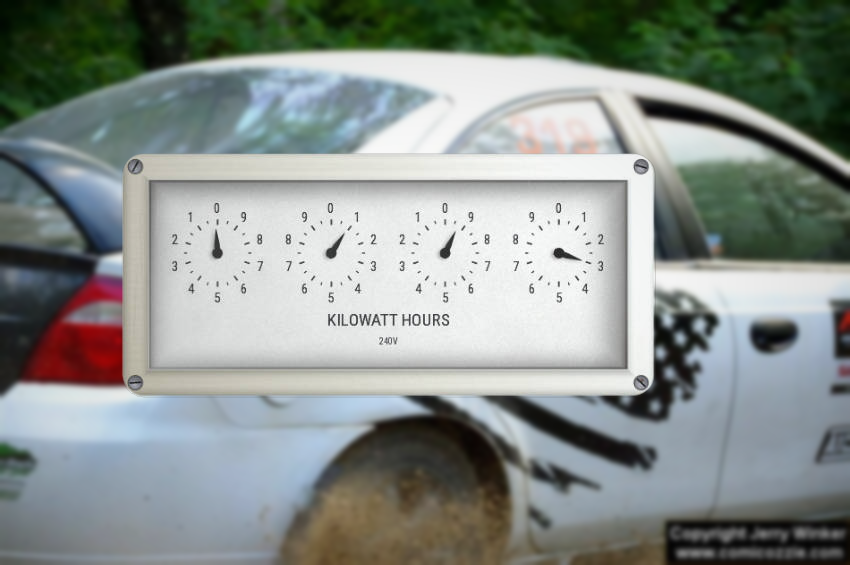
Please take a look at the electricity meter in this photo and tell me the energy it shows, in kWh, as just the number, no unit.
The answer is 93
